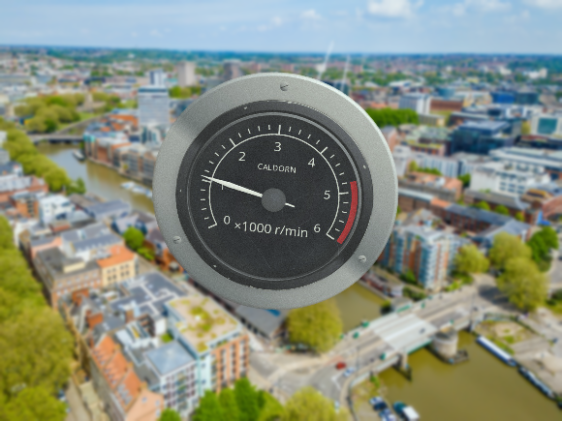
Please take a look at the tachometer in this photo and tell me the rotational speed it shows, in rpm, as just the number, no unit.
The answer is 1100
